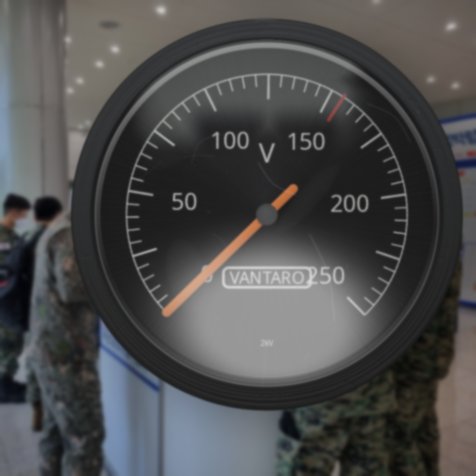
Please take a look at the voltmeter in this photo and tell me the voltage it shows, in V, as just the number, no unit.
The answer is 0
